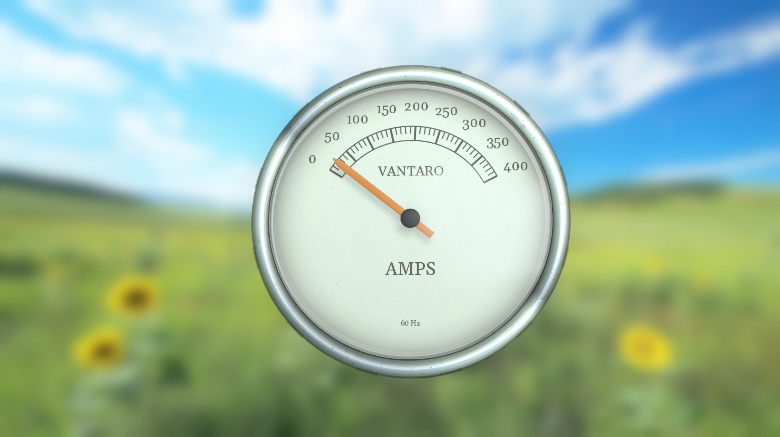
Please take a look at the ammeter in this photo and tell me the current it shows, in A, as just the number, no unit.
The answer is 20
